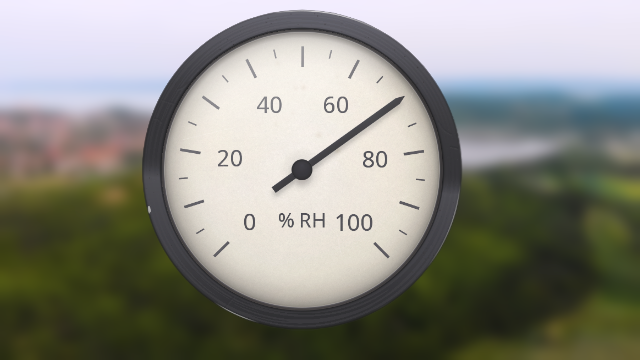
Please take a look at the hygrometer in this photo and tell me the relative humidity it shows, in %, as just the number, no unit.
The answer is 70
